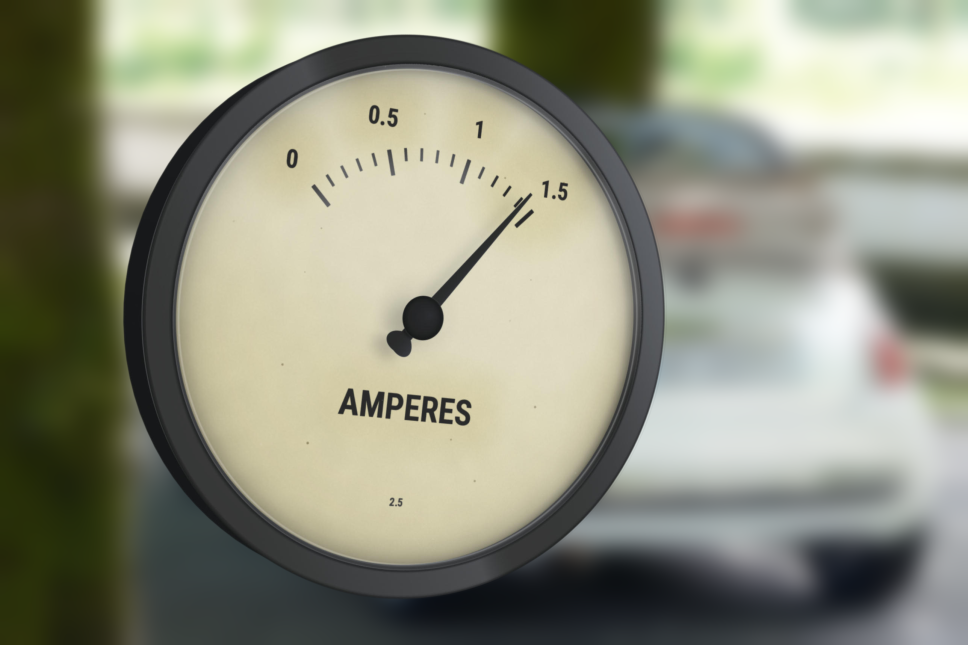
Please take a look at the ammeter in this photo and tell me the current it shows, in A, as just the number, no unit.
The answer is 1.4
